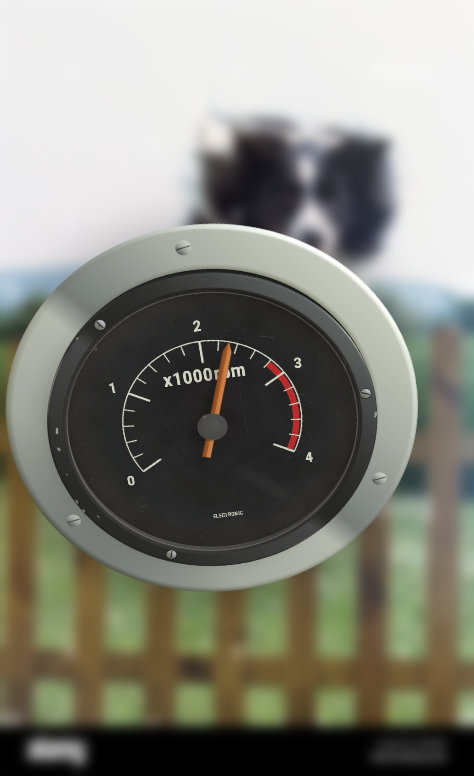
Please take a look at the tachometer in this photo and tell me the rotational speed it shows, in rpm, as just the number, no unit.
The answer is 2300
